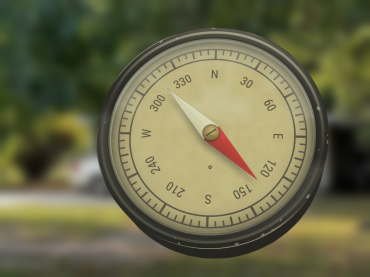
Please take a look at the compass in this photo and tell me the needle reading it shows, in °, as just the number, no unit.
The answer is 135
